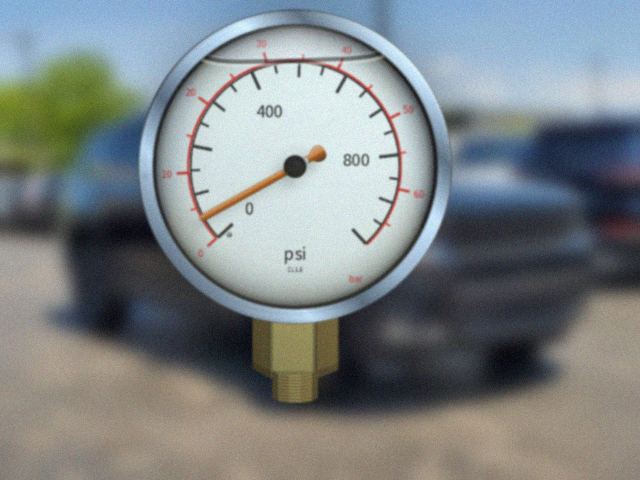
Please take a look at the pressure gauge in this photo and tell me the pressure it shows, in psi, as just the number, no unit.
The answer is 50
